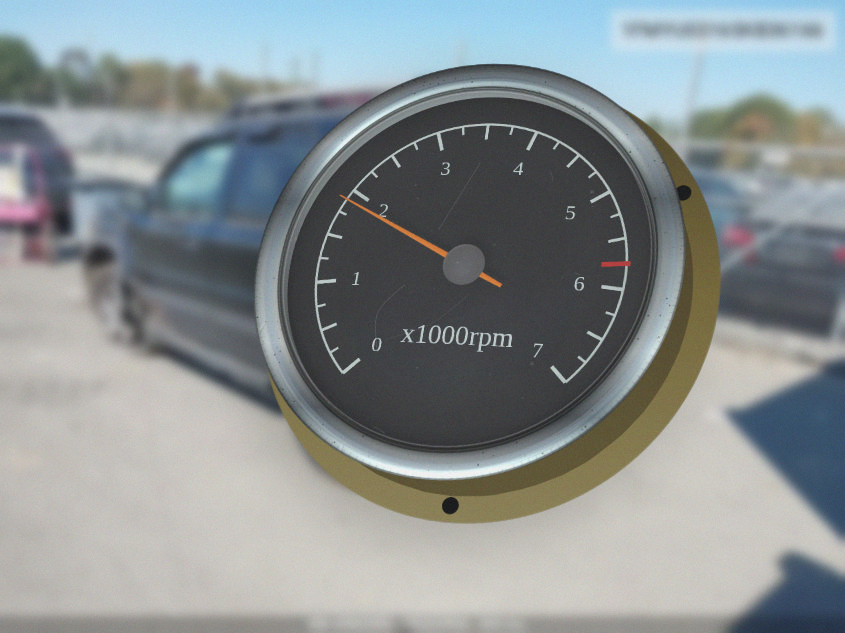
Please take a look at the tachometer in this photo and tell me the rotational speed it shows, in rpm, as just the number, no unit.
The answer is 1875
